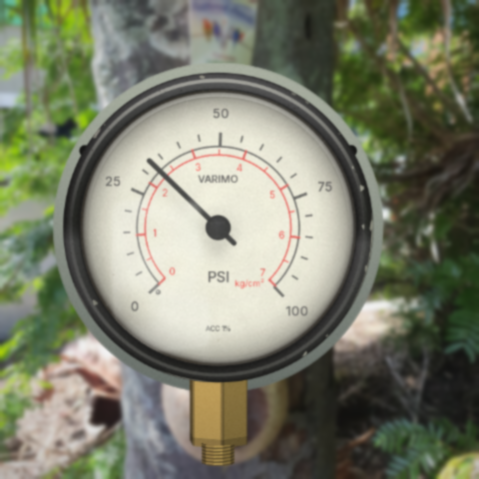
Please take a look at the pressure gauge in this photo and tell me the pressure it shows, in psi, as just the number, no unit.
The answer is 32.5
